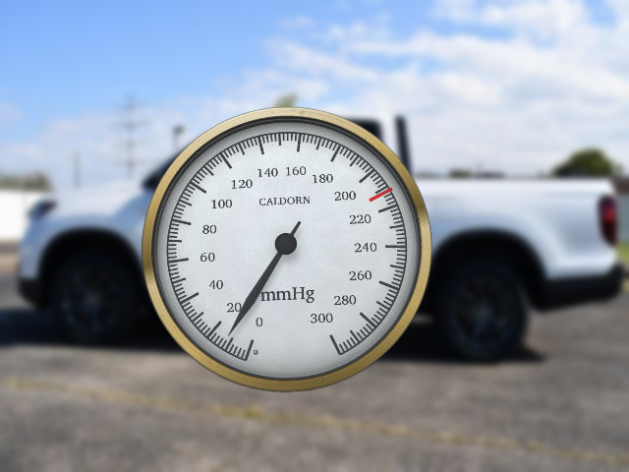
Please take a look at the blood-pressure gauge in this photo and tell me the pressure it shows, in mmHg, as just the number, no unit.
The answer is 12
